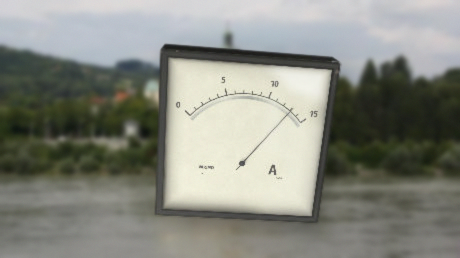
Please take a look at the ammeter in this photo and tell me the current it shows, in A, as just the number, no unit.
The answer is 13
